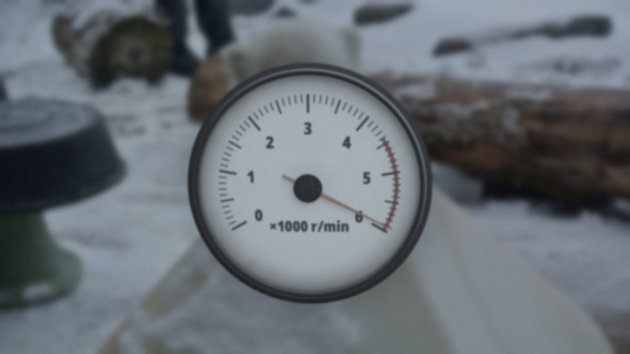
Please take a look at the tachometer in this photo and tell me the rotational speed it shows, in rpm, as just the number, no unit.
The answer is 5900
